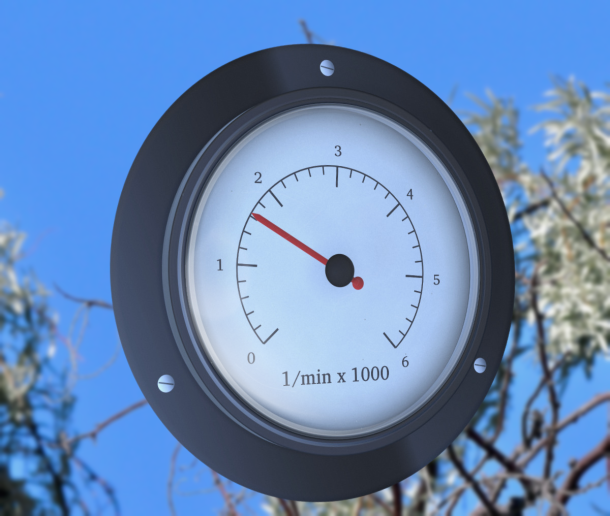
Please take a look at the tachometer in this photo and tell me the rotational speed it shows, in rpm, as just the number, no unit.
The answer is 1600
